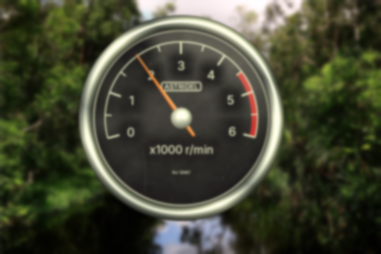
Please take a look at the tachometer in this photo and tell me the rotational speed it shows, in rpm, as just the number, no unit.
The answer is 2000
